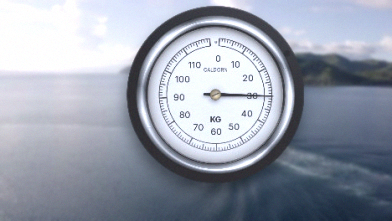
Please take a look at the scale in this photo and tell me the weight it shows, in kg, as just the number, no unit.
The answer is 30
